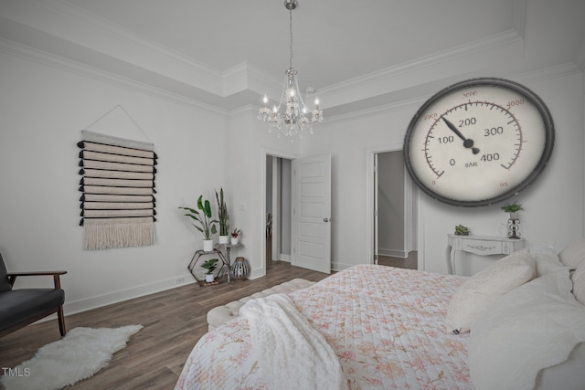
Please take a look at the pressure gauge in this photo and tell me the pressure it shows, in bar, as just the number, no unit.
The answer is 150
